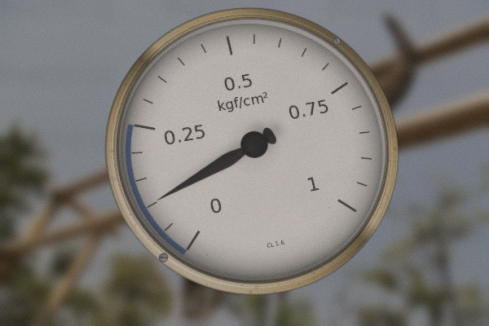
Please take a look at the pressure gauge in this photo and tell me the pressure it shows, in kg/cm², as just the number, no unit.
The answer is 0.1
